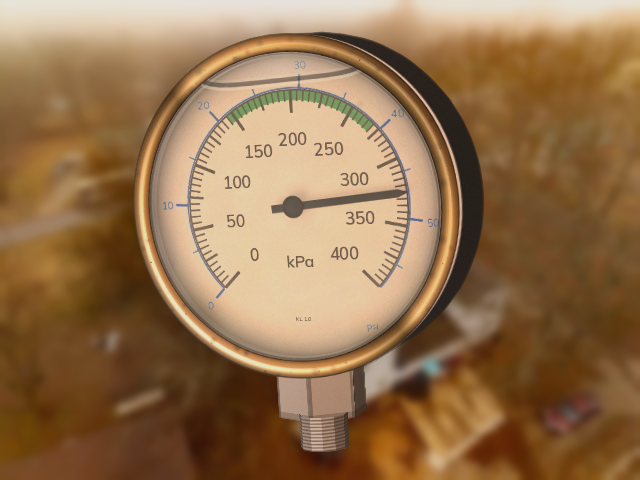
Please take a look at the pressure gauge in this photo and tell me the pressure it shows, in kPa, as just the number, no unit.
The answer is 325
